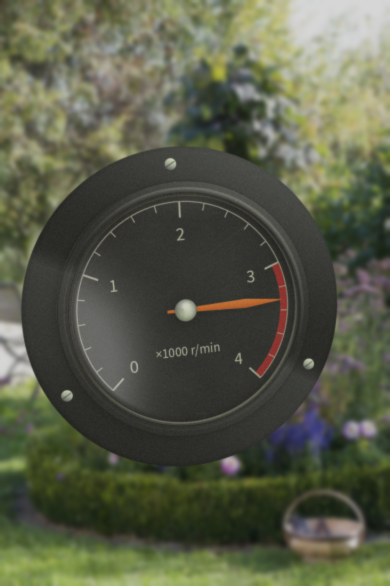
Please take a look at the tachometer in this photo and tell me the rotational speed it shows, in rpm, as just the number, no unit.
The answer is 3300
